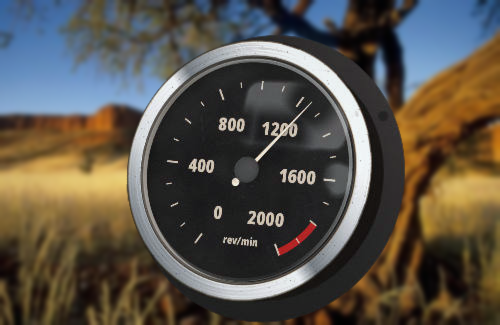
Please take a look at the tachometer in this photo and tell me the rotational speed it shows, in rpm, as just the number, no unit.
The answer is 1250
